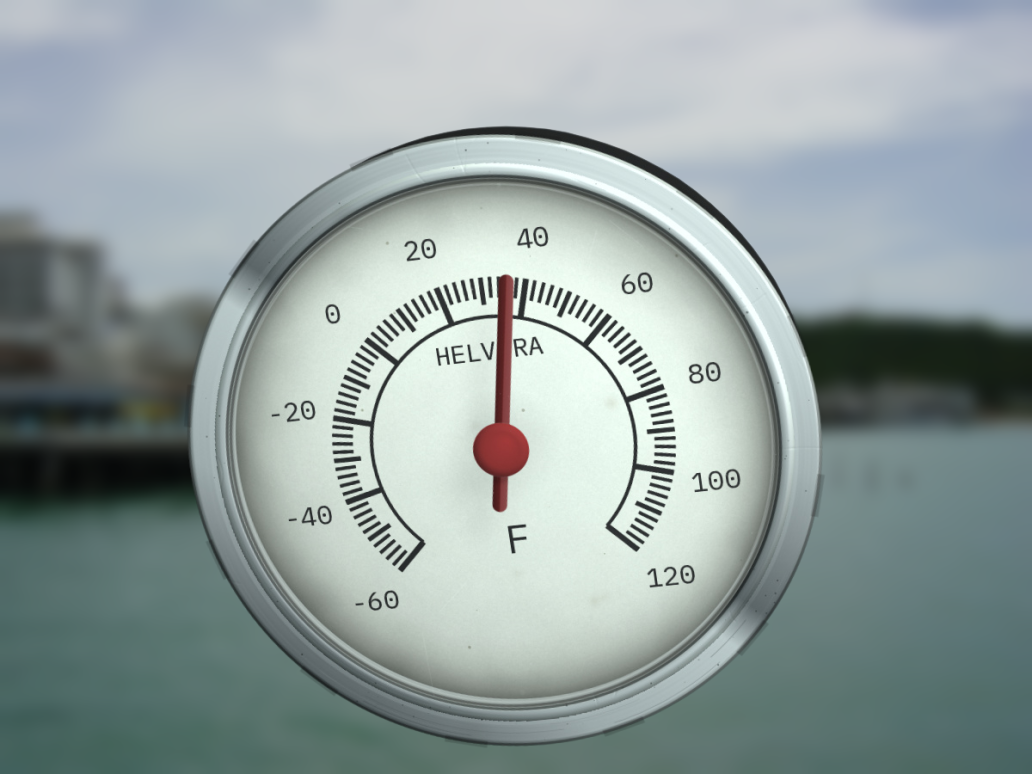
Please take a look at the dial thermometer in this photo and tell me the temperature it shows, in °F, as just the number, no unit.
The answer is 36
